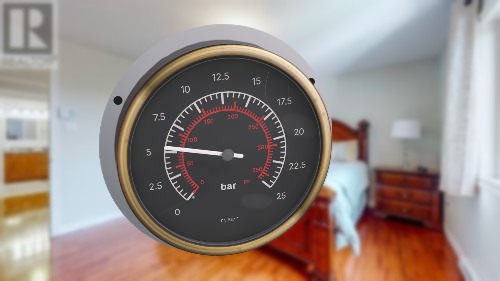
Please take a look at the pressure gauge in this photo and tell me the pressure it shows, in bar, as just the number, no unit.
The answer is 5.5
